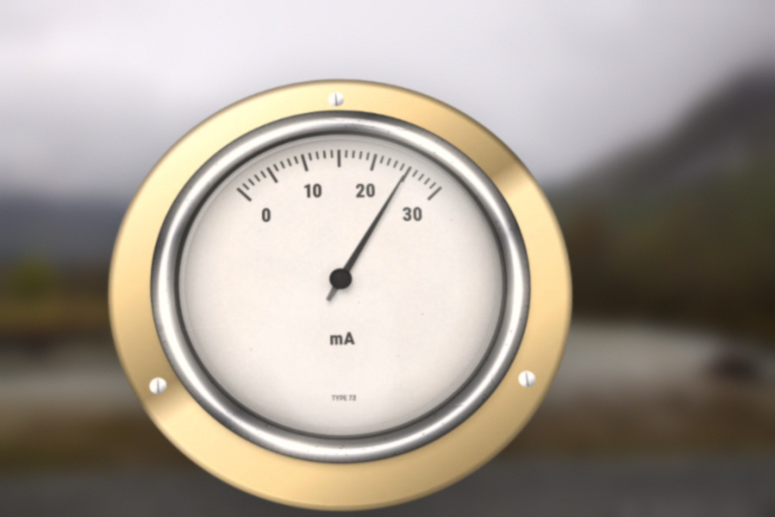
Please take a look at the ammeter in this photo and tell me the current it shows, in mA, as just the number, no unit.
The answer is 25
